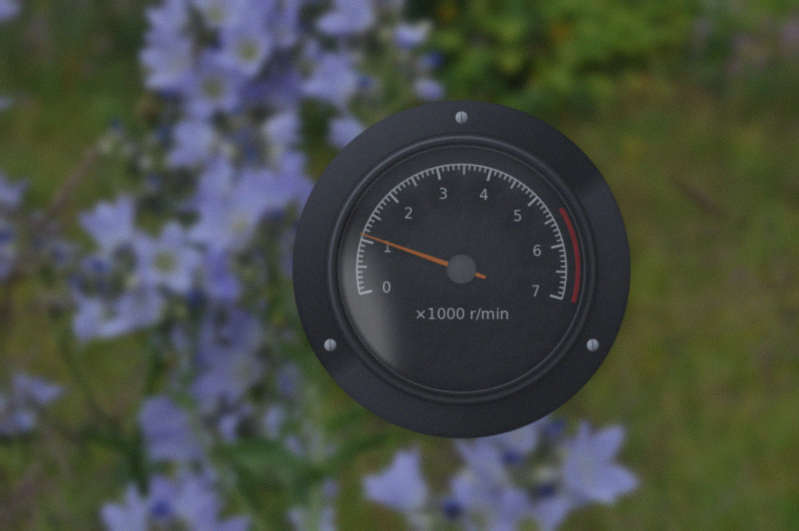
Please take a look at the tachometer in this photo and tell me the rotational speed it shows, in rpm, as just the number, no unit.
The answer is 1100
